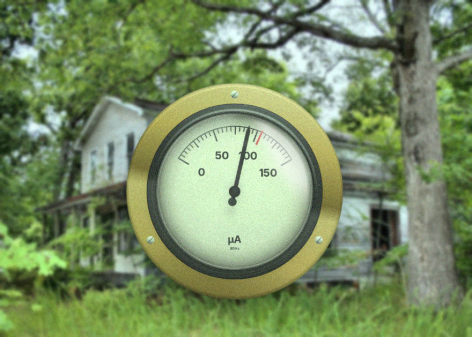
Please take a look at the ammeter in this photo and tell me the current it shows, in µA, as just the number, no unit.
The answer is 90
